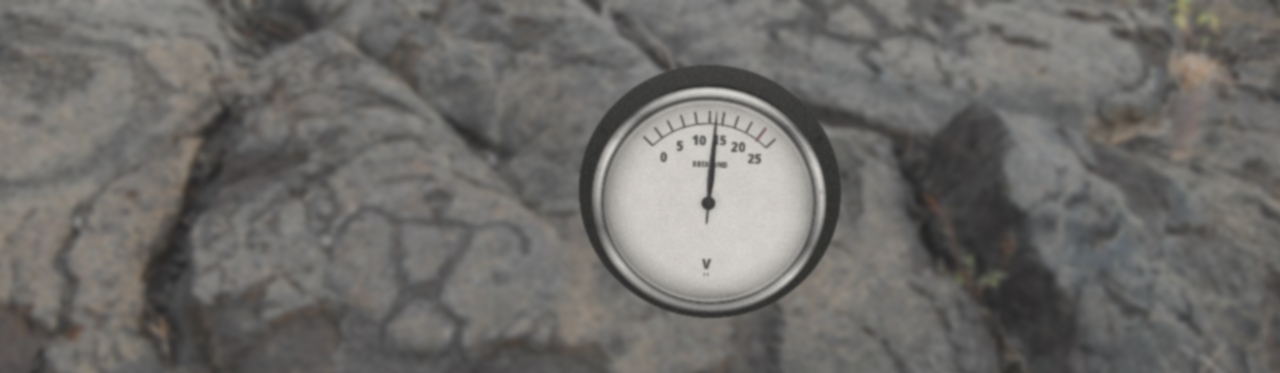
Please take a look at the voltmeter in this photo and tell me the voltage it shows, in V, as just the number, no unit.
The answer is 13.75
